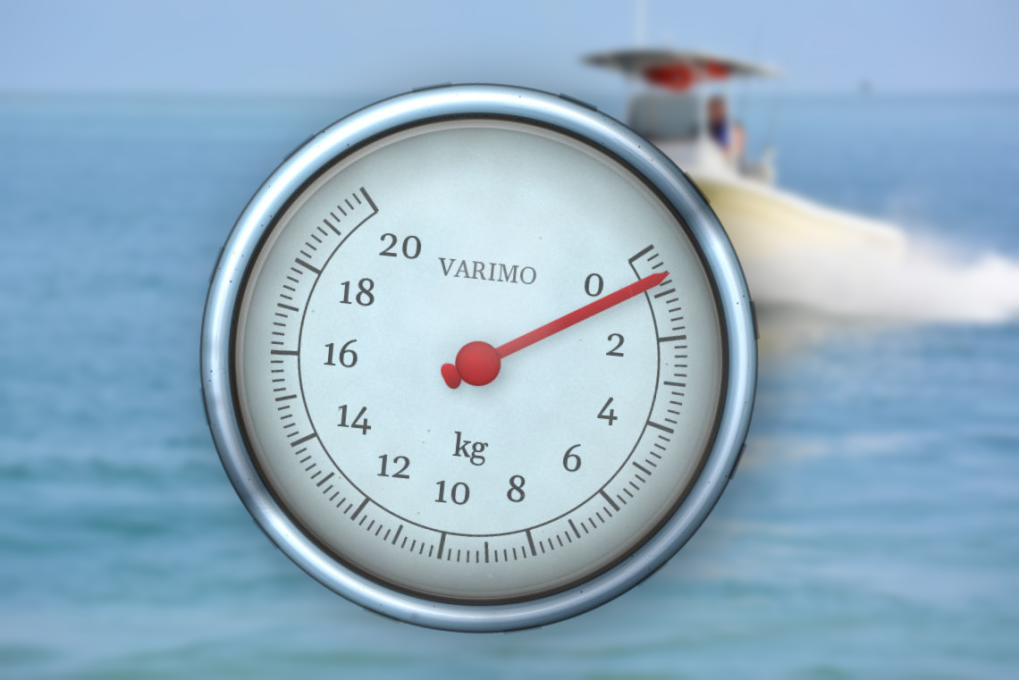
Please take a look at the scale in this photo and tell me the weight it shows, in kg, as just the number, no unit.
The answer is 0.6
